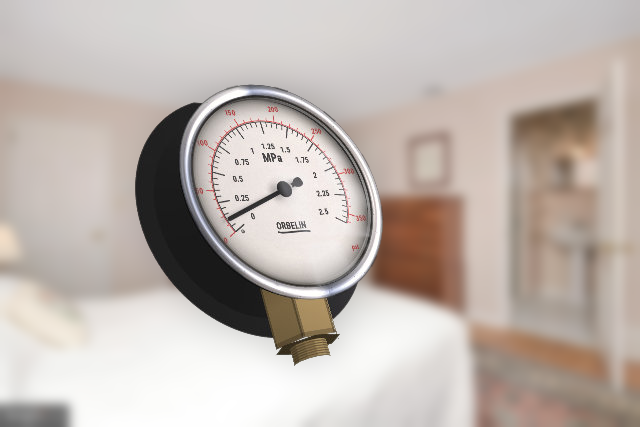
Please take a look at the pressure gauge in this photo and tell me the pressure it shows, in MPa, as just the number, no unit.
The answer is 0.1
